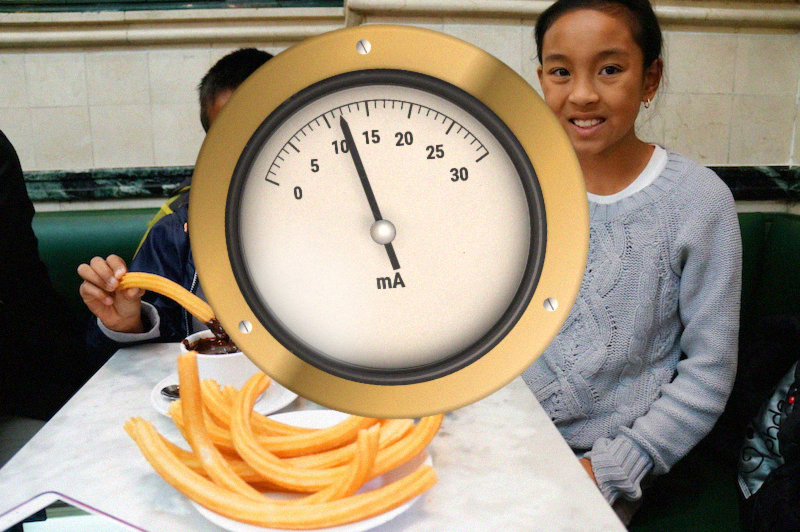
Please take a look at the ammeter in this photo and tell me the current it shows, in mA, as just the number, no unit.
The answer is 12
